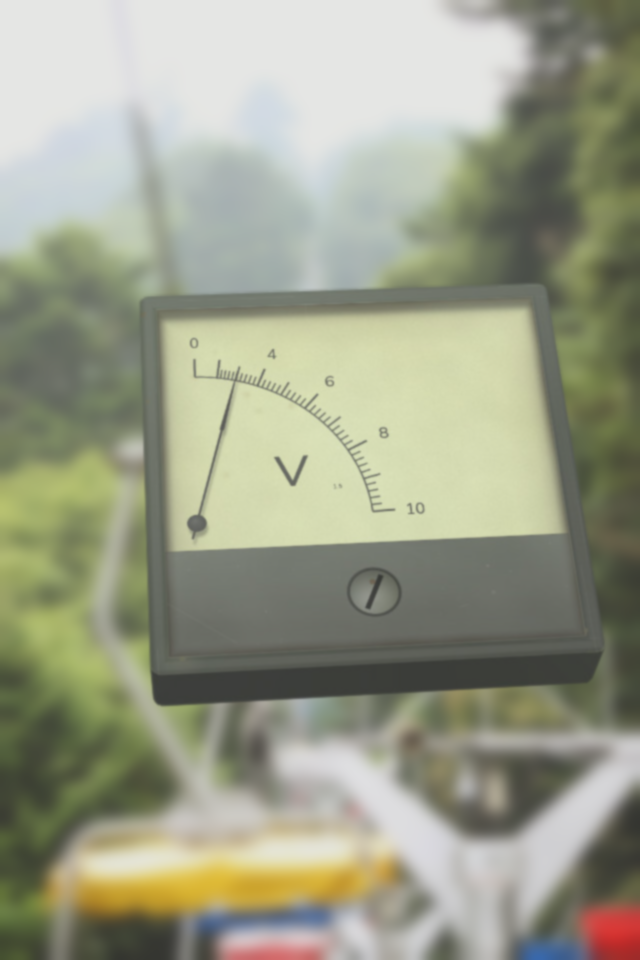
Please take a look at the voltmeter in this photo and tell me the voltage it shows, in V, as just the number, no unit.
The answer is 3
